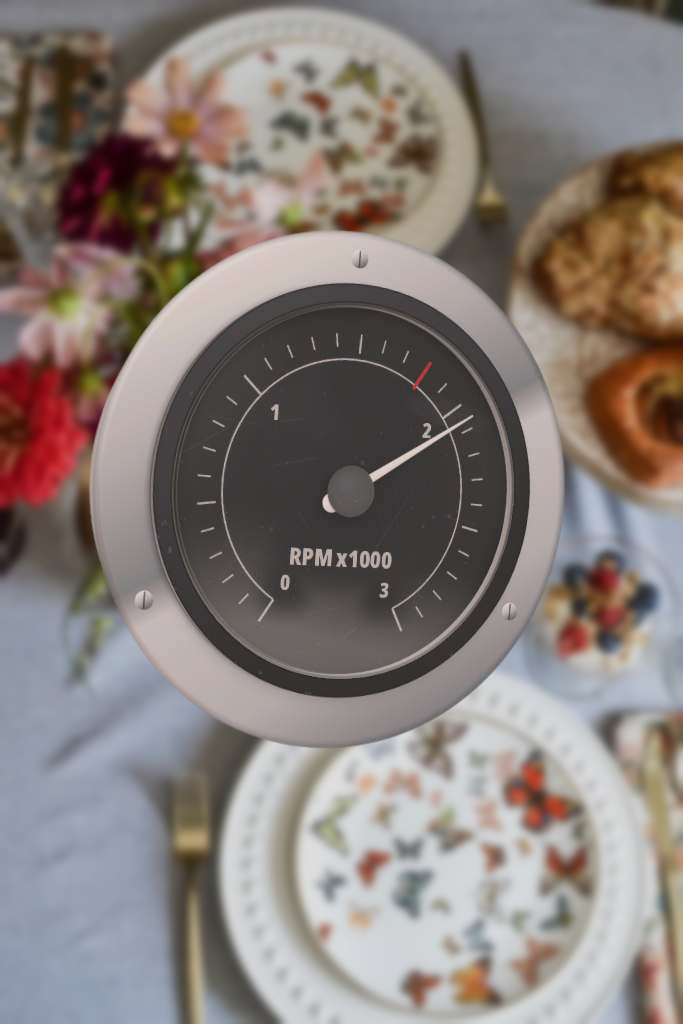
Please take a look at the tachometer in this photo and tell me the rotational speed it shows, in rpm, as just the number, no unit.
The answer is 2050
